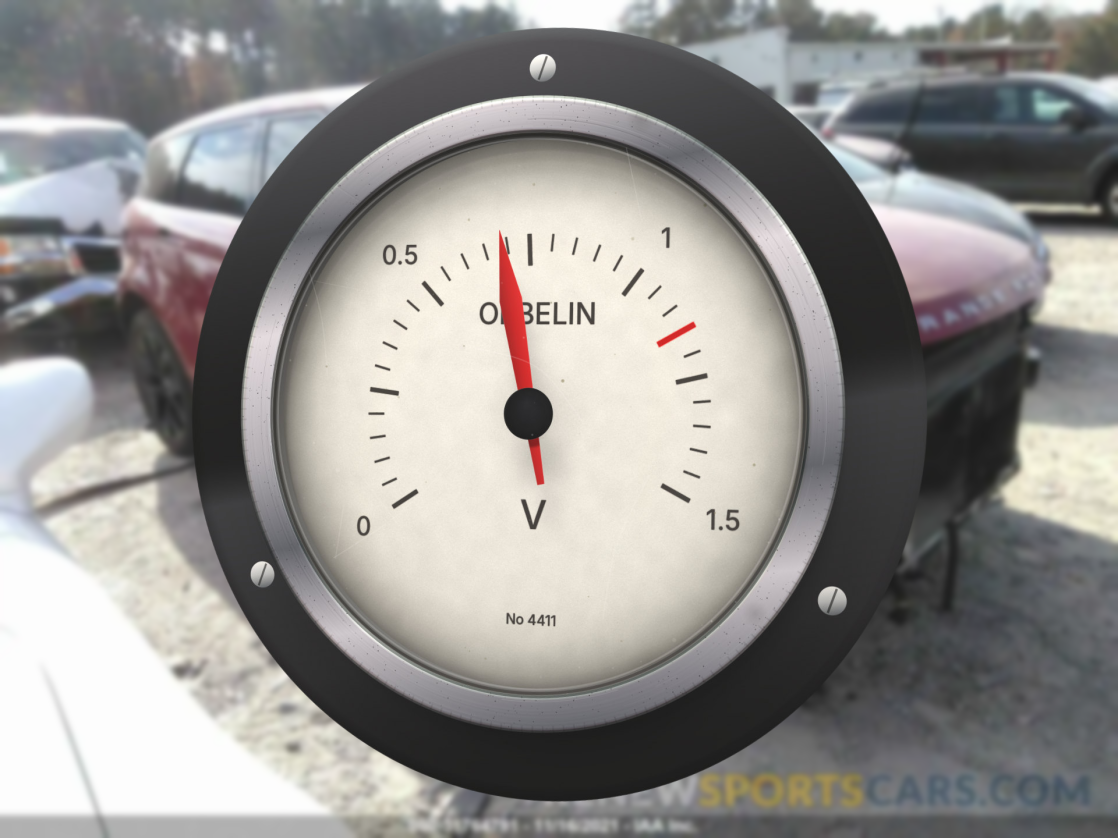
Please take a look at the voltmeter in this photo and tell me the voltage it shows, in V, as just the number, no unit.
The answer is 0.7
